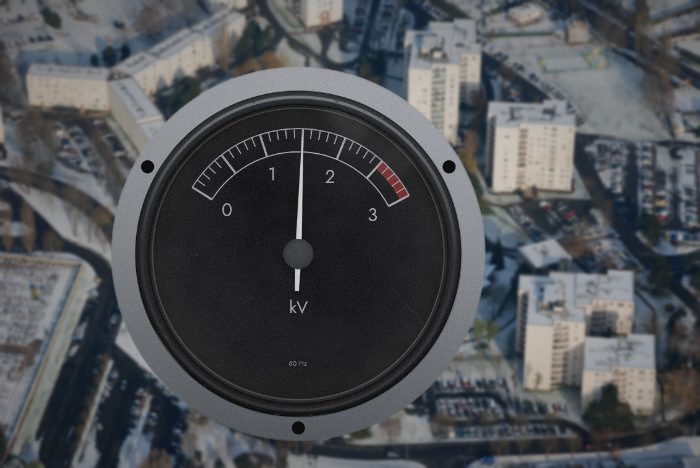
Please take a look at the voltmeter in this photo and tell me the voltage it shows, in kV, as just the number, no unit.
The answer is 1.5
